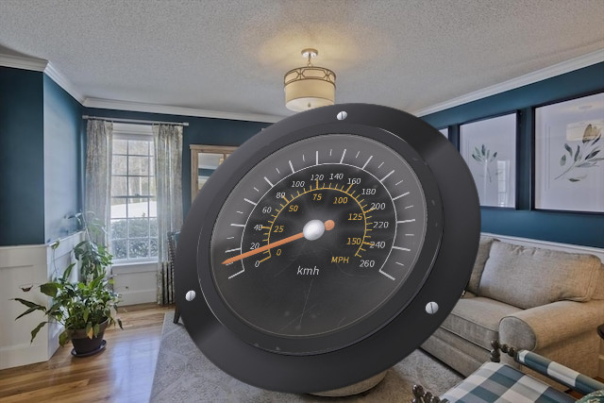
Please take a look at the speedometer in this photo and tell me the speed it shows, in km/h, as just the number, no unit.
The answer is 10
